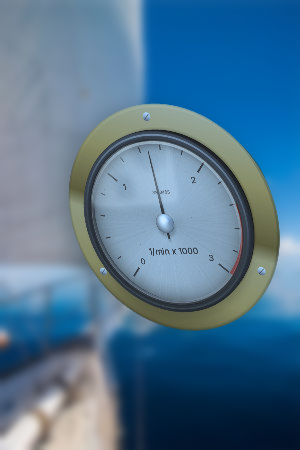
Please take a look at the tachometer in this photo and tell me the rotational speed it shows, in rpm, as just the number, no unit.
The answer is 1500
